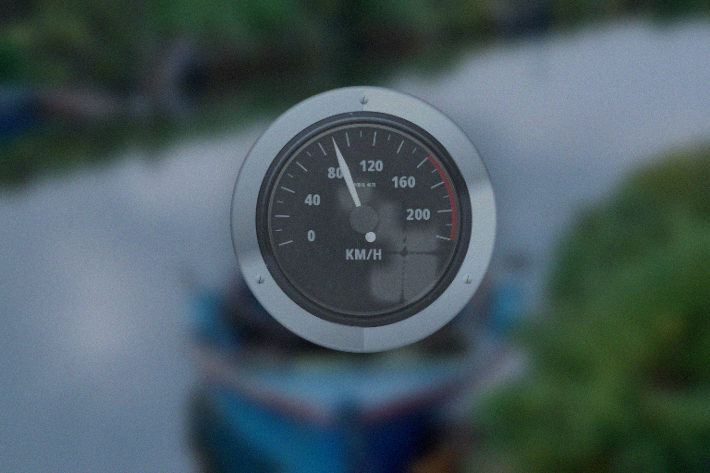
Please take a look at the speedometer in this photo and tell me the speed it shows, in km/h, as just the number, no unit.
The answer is 90
